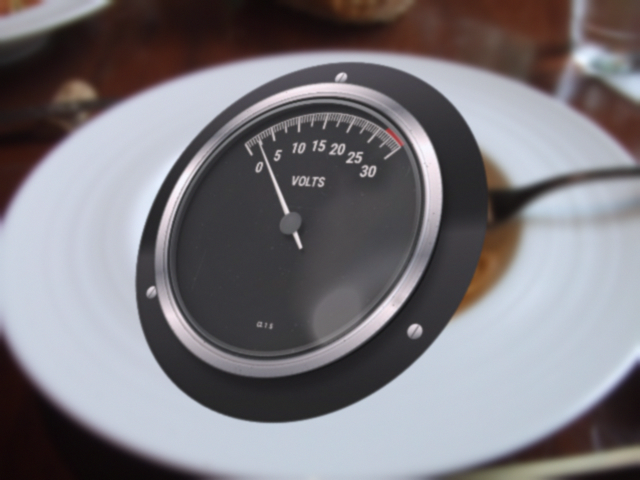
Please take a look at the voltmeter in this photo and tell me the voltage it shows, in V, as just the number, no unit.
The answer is 2.5
